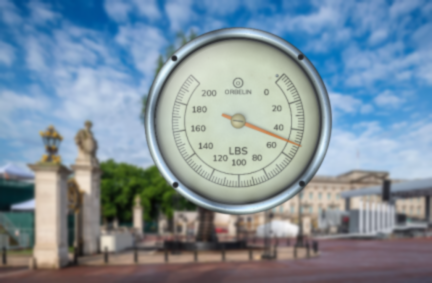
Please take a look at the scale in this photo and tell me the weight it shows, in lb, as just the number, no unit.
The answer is 50
